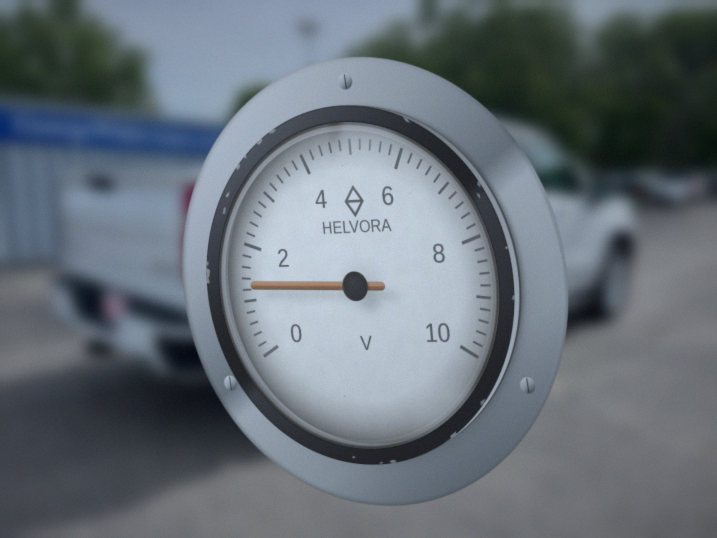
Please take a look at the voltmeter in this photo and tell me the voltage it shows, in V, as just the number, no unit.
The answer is 1.3
